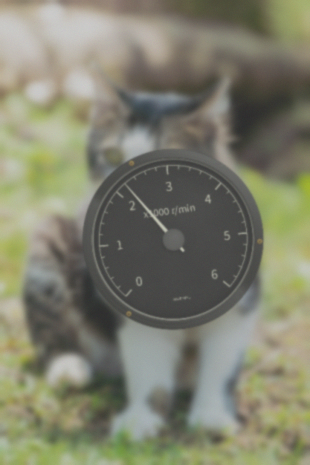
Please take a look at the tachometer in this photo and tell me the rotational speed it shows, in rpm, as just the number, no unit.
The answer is 2200
